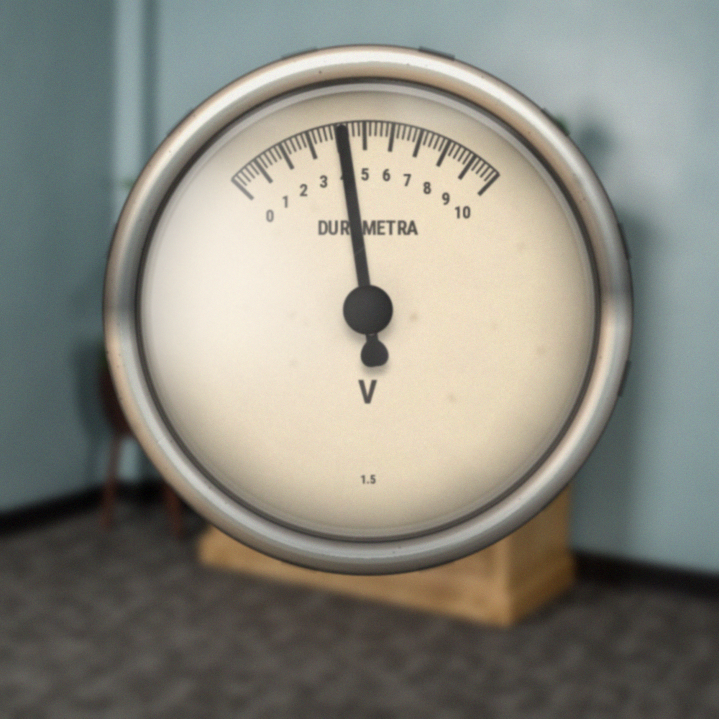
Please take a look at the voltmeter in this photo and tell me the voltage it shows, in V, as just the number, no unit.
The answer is 4.2
